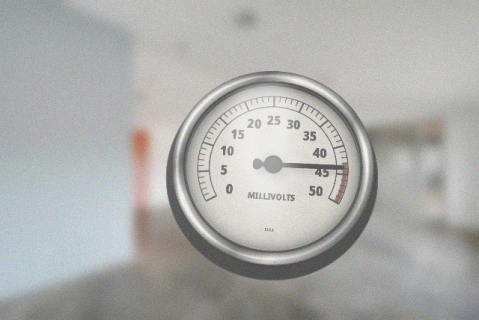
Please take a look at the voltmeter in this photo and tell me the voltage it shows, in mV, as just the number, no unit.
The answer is 44
